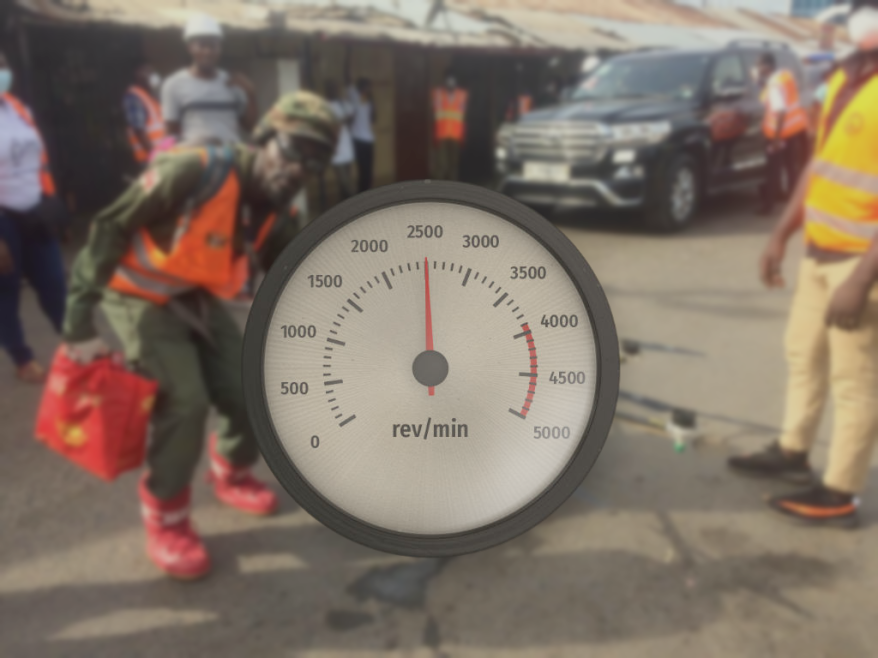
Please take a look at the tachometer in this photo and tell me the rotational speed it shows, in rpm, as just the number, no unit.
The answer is 2500
